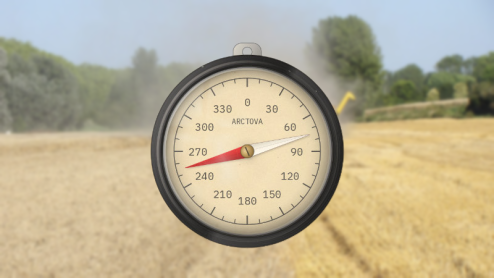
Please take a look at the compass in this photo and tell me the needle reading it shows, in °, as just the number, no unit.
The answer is 255
